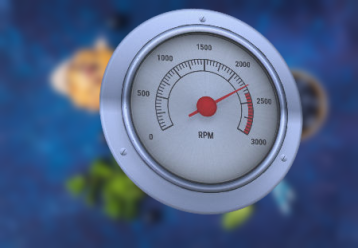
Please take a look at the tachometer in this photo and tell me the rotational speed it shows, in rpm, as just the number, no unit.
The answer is 2250
